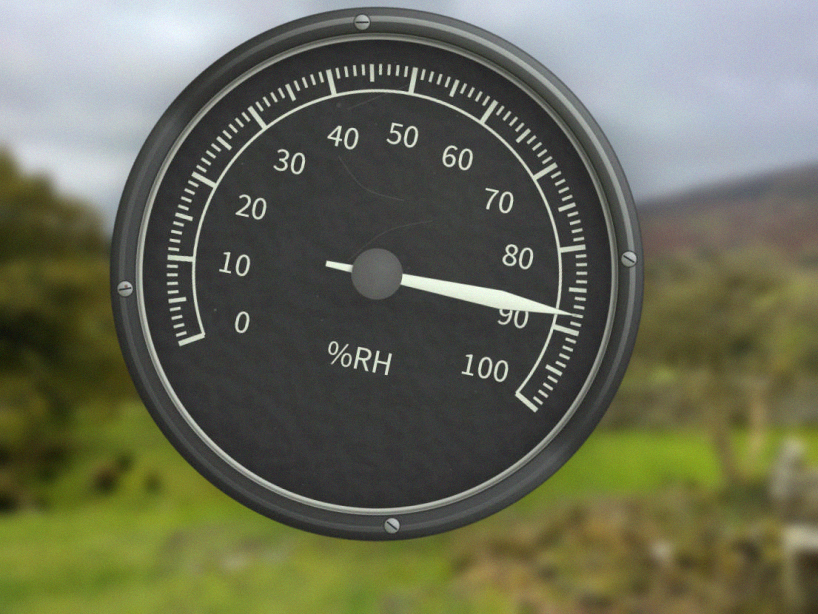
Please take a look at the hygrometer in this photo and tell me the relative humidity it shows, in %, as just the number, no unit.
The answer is 88
